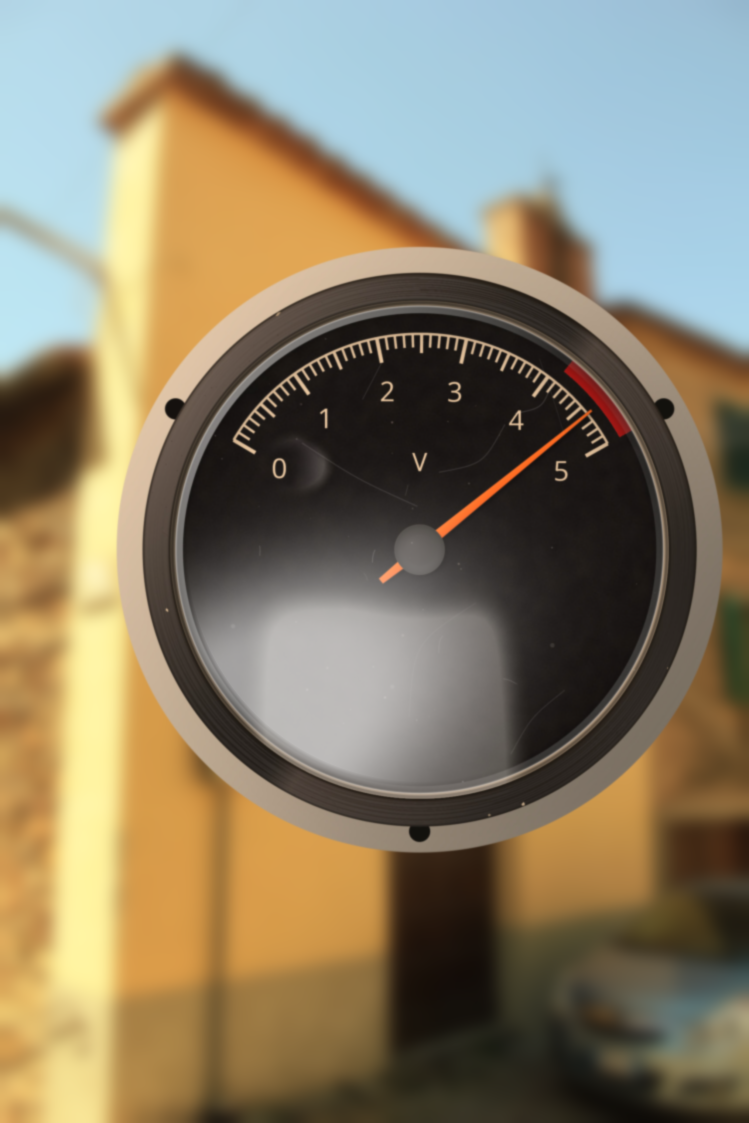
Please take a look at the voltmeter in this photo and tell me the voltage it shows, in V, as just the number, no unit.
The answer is 4.6
